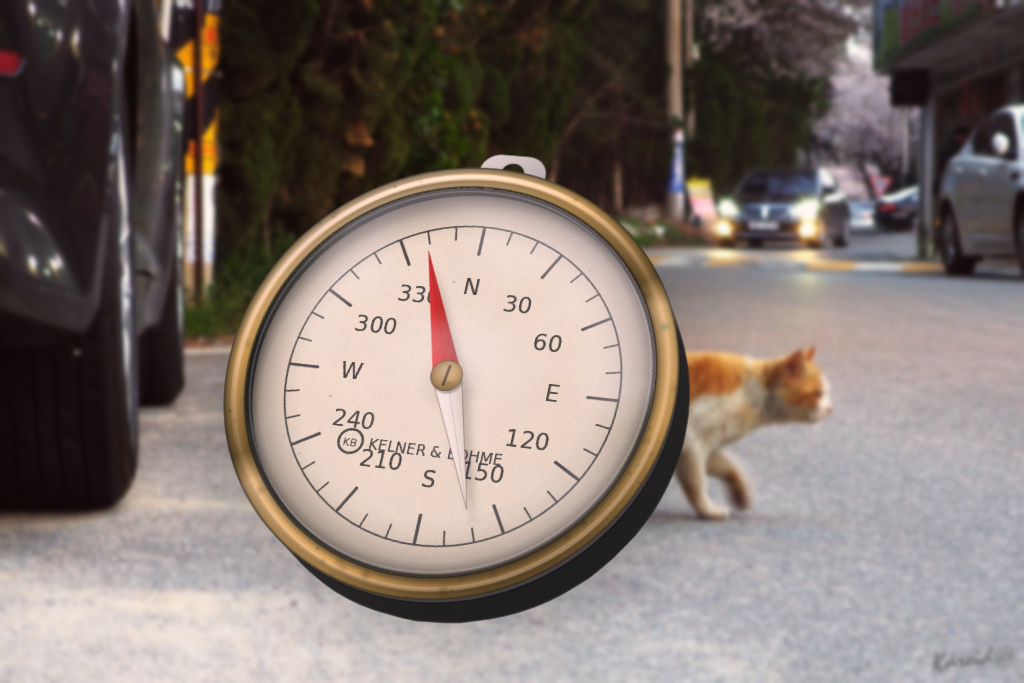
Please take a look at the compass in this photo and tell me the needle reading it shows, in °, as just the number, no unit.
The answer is 340
